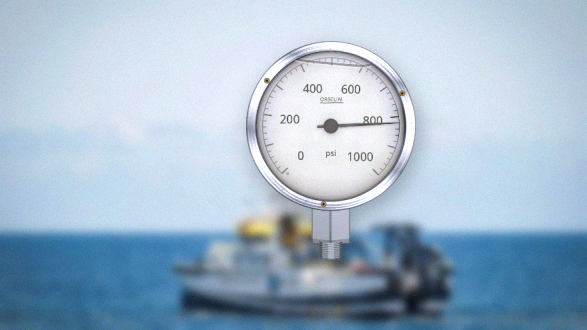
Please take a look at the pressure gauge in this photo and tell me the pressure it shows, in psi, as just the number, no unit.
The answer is 820
